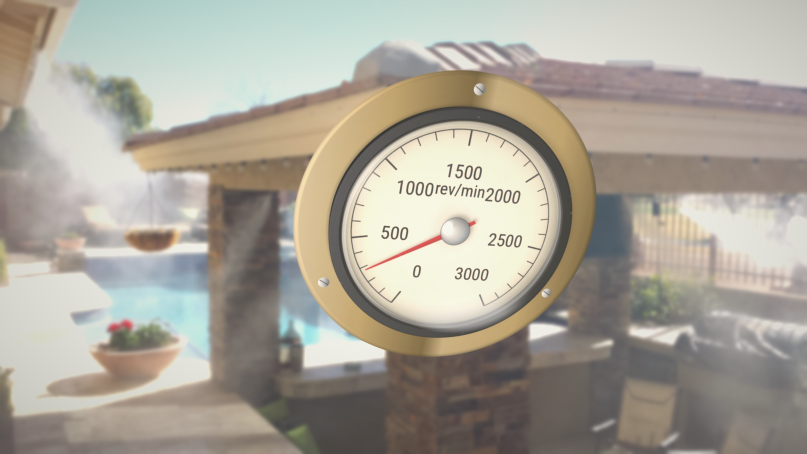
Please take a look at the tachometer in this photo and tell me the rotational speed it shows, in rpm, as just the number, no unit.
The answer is 300
